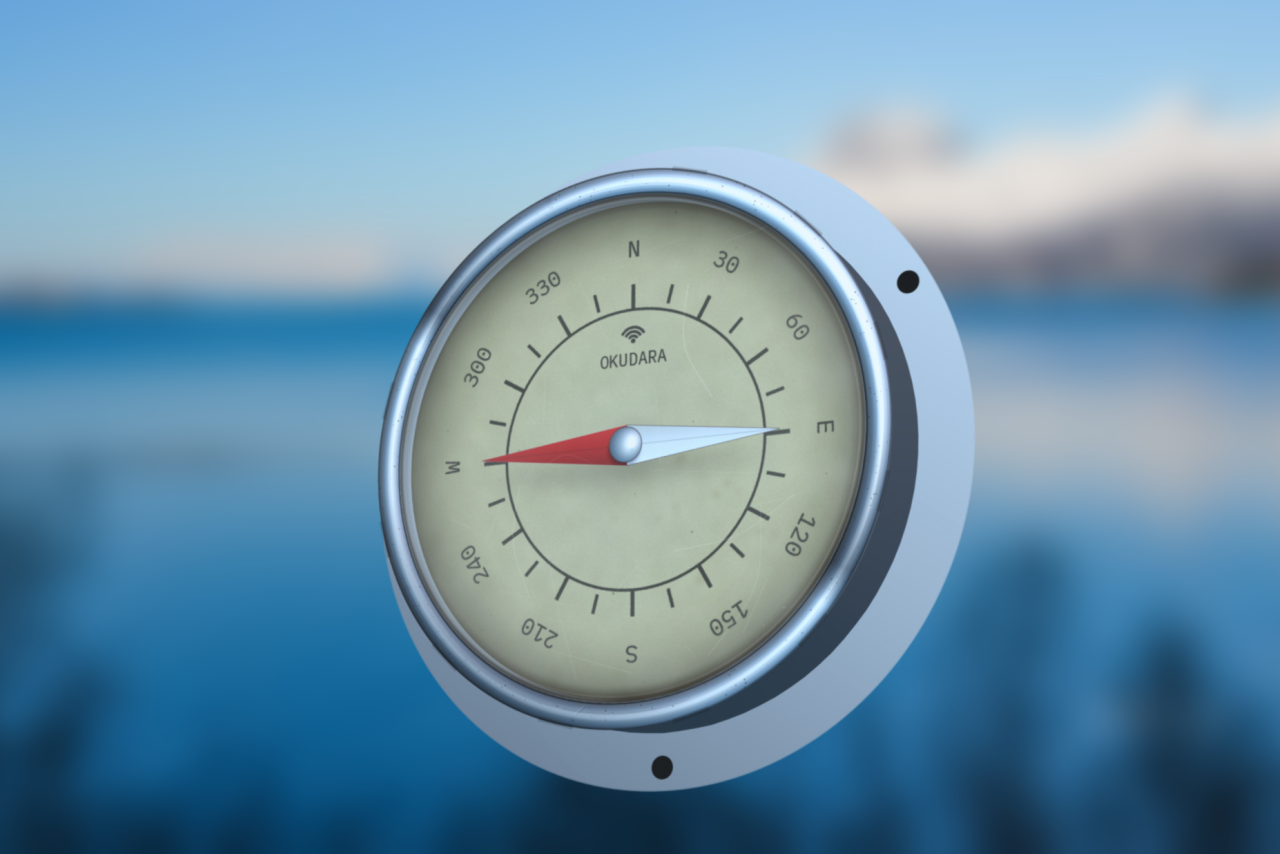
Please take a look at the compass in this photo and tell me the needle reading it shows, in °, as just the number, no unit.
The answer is 270
